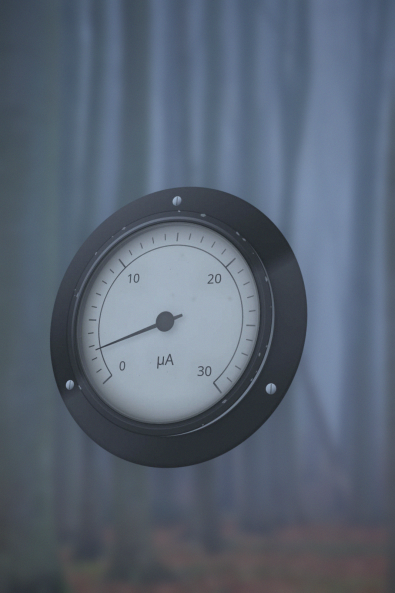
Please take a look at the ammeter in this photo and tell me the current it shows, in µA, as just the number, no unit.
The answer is 2.5
